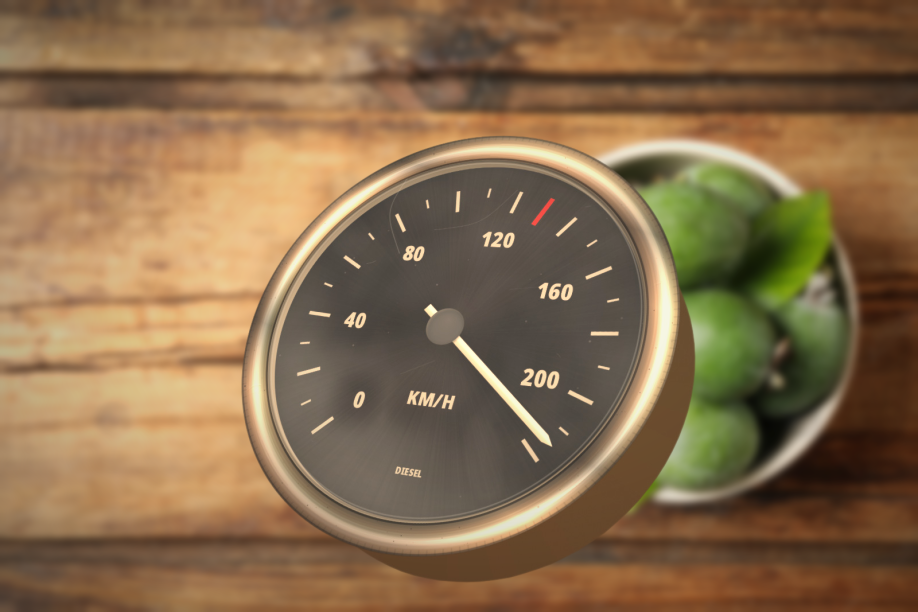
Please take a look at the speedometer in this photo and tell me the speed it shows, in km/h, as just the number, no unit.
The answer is 215
